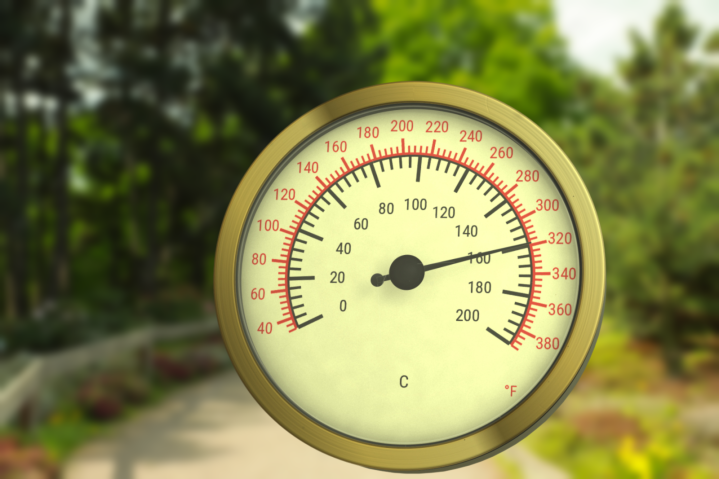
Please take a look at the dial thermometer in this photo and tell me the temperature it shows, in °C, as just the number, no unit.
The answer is 160
